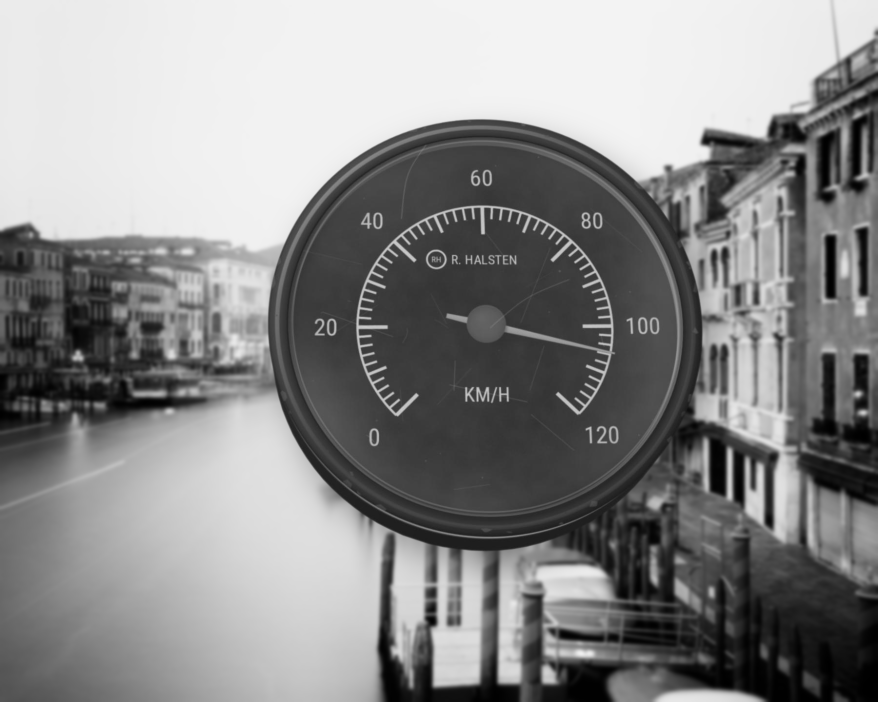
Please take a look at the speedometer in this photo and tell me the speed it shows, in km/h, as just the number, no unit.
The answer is 106
